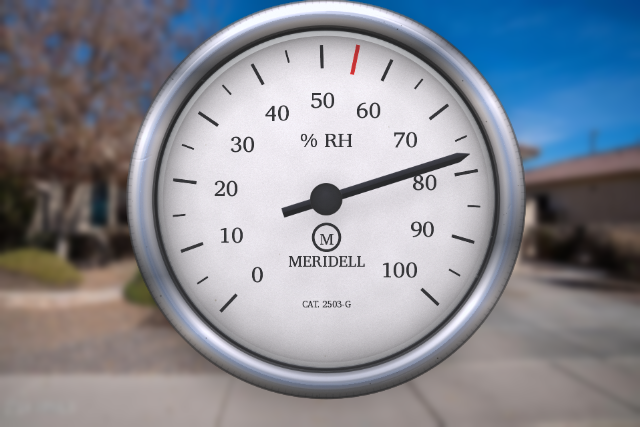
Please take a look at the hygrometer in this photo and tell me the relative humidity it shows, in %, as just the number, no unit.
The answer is 77.5
